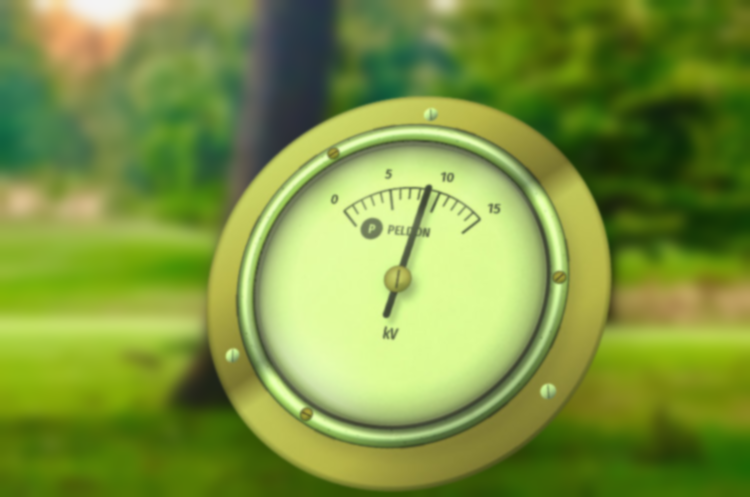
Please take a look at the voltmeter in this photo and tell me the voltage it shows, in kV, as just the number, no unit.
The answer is 9
